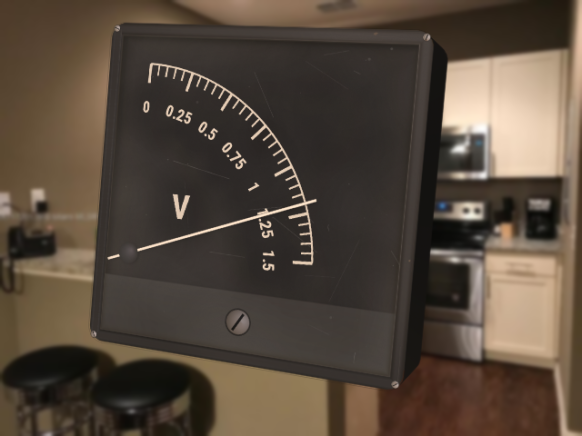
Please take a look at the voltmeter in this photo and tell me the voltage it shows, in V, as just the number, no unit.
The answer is 1.2
